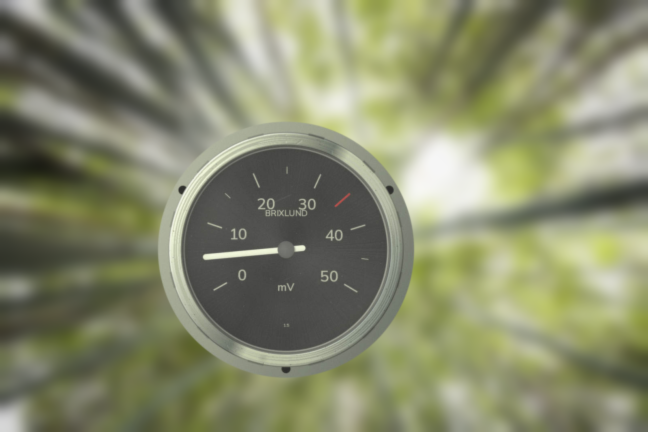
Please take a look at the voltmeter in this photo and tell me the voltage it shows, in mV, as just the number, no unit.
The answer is 5
